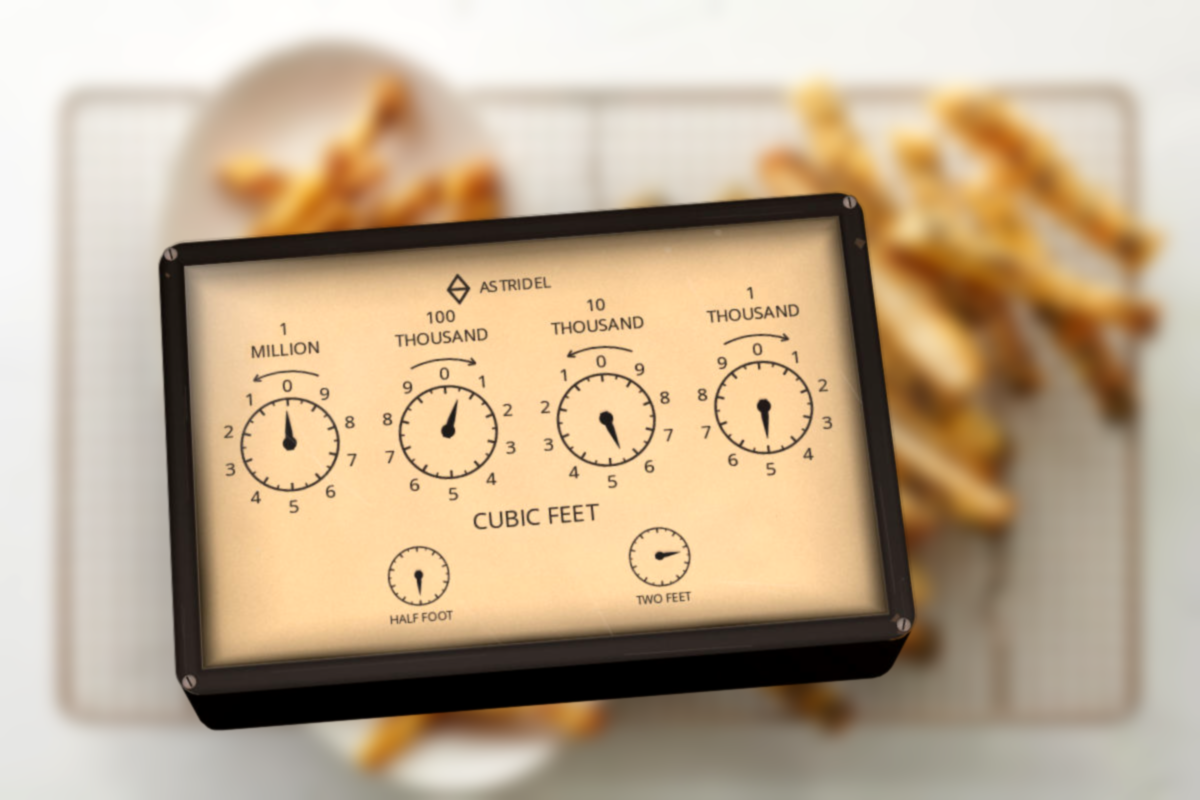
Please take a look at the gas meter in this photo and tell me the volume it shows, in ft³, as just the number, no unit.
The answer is 5500
